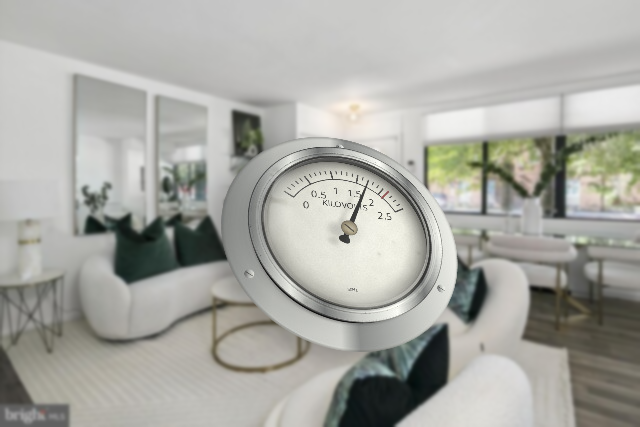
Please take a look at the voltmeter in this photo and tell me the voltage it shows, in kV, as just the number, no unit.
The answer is 1.7
